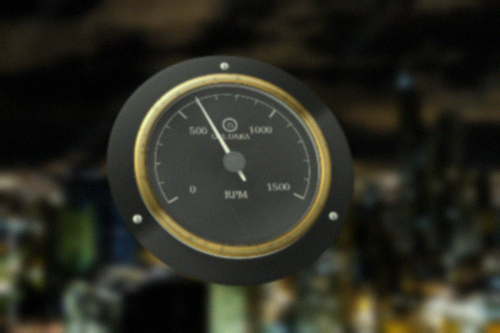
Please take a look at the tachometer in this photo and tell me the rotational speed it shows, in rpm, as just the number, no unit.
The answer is 600
